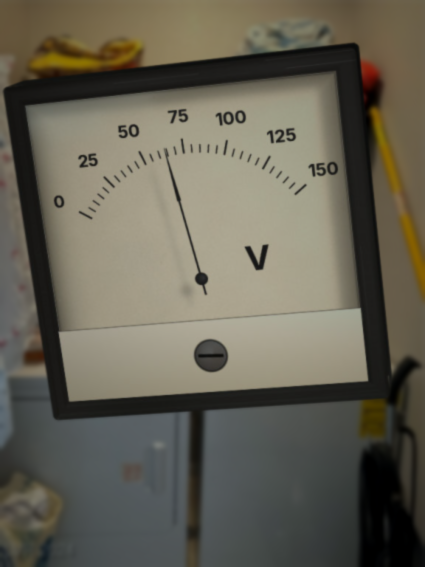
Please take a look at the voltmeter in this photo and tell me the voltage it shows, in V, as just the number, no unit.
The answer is 65
